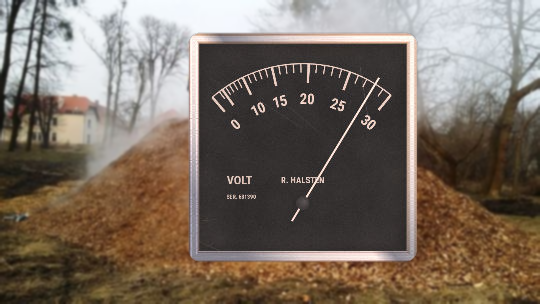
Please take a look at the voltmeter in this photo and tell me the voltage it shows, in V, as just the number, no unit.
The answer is 28
